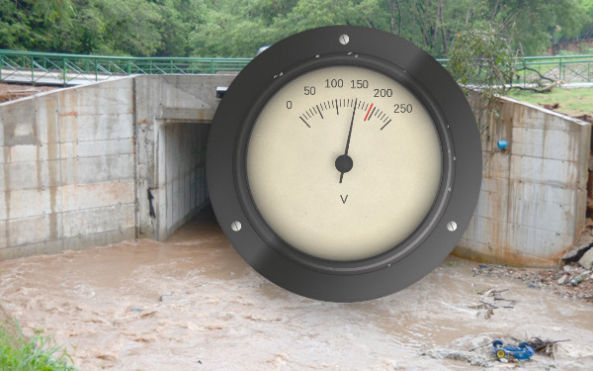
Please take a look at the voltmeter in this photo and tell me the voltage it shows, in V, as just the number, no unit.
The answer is 150
